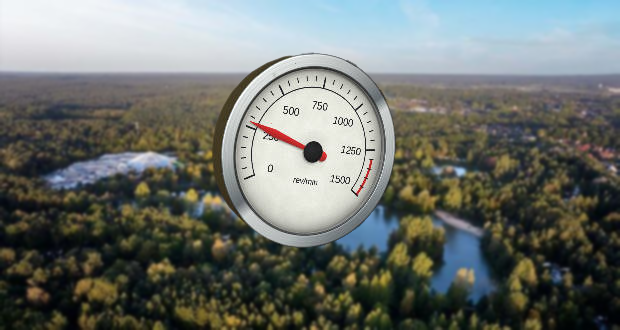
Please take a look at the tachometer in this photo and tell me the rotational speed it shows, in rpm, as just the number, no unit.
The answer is 275
